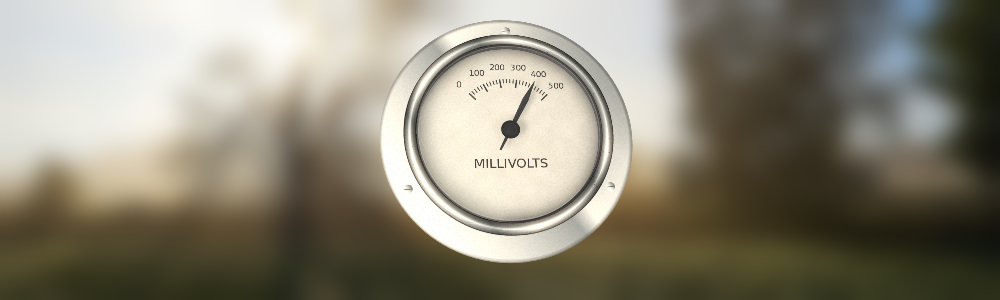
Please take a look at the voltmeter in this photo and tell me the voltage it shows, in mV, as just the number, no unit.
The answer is 400
